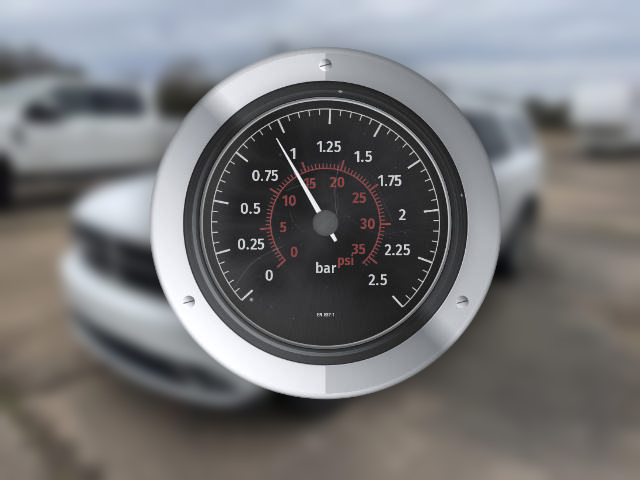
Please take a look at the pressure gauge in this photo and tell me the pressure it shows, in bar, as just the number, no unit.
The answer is 0.95
